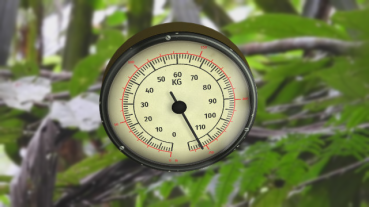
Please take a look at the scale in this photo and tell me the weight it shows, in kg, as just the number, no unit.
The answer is 115
